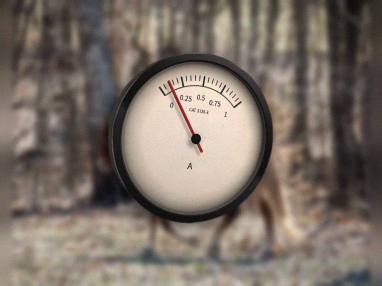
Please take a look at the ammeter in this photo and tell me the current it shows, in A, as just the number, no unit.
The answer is 0.1
